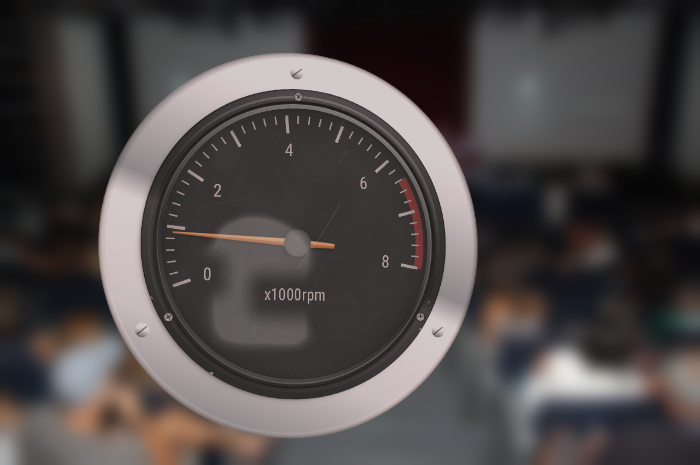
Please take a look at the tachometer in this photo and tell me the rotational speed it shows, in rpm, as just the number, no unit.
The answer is 900
